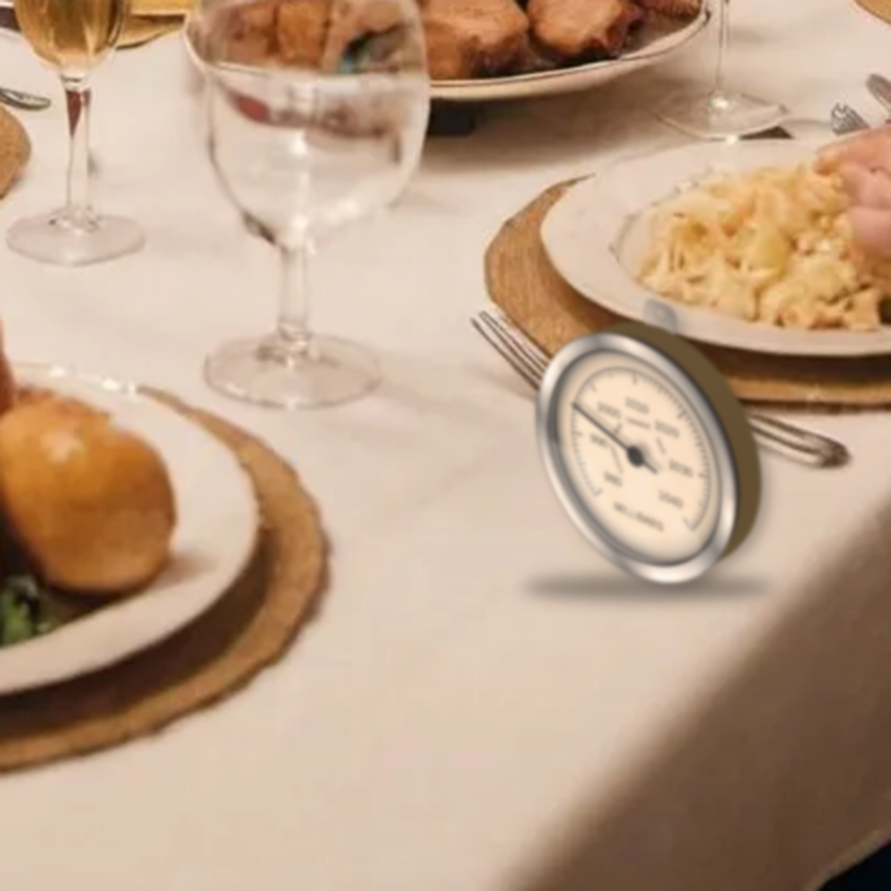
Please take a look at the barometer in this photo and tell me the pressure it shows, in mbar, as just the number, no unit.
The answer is 995
